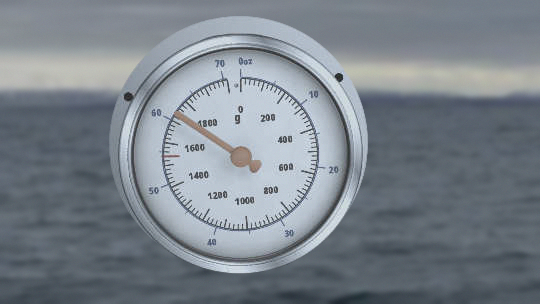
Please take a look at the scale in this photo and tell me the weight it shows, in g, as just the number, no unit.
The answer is 1740
